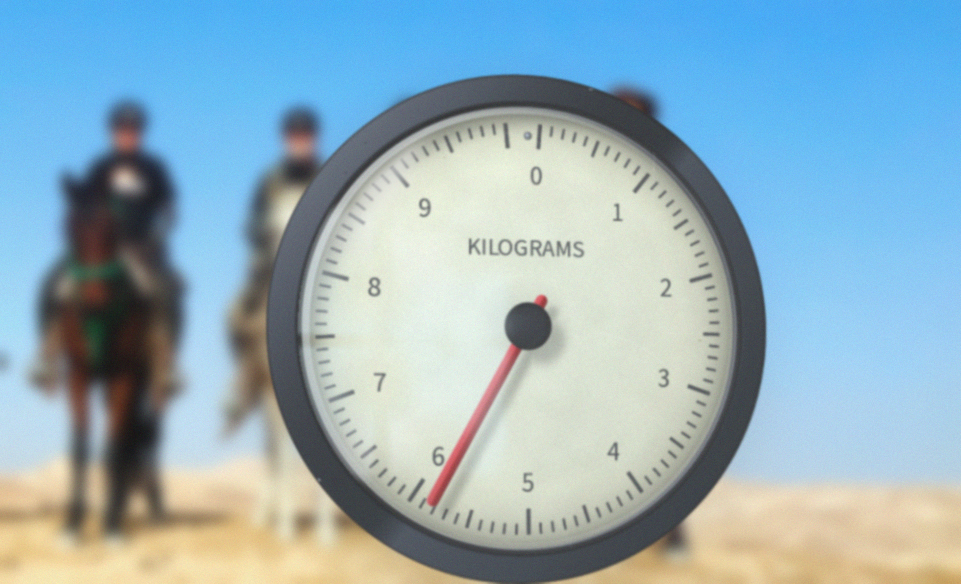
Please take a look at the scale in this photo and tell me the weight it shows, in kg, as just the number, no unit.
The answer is 5.85
